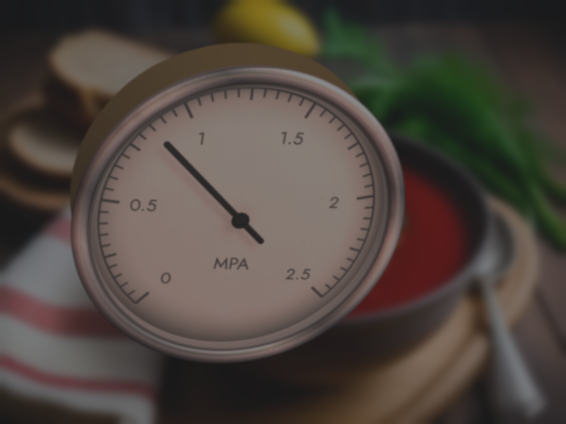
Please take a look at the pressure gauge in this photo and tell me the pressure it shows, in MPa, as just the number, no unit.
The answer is 0.85
